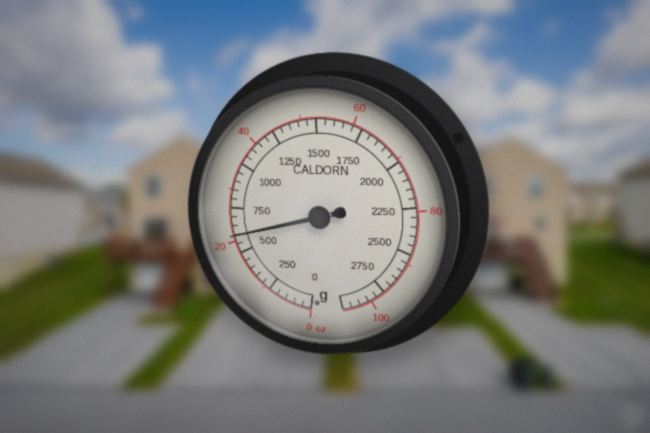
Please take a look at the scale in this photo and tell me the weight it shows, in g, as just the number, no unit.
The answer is 600
